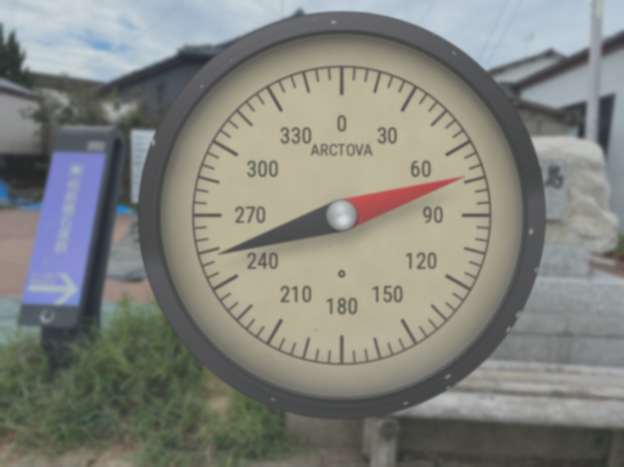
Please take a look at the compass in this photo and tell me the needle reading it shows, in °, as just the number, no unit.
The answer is 72.5
